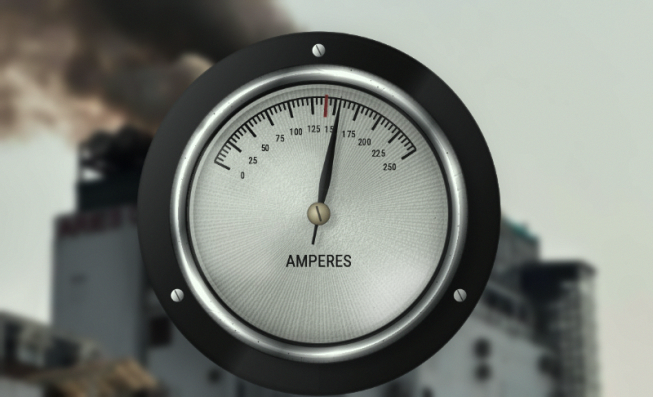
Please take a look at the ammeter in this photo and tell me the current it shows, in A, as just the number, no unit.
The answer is 155
